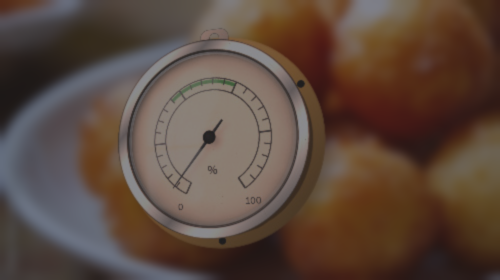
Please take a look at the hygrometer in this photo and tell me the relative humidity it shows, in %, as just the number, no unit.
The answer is 4
